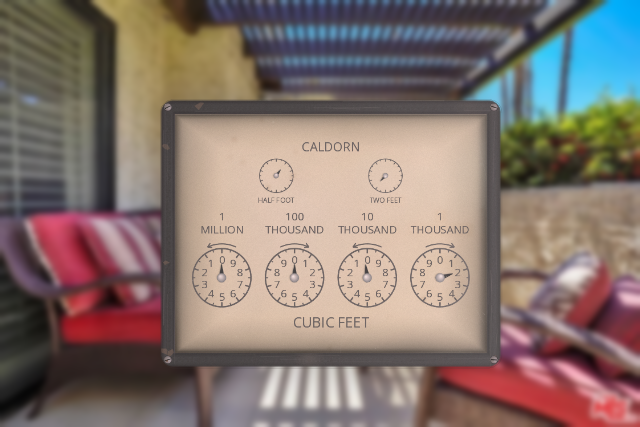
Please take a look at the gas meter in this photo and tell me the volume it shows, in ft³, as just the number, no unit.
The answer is 200
